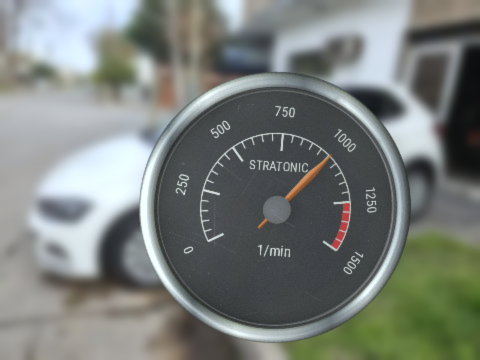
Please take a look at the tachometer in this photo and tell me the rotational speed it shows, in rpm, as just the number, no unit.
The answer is 1000
